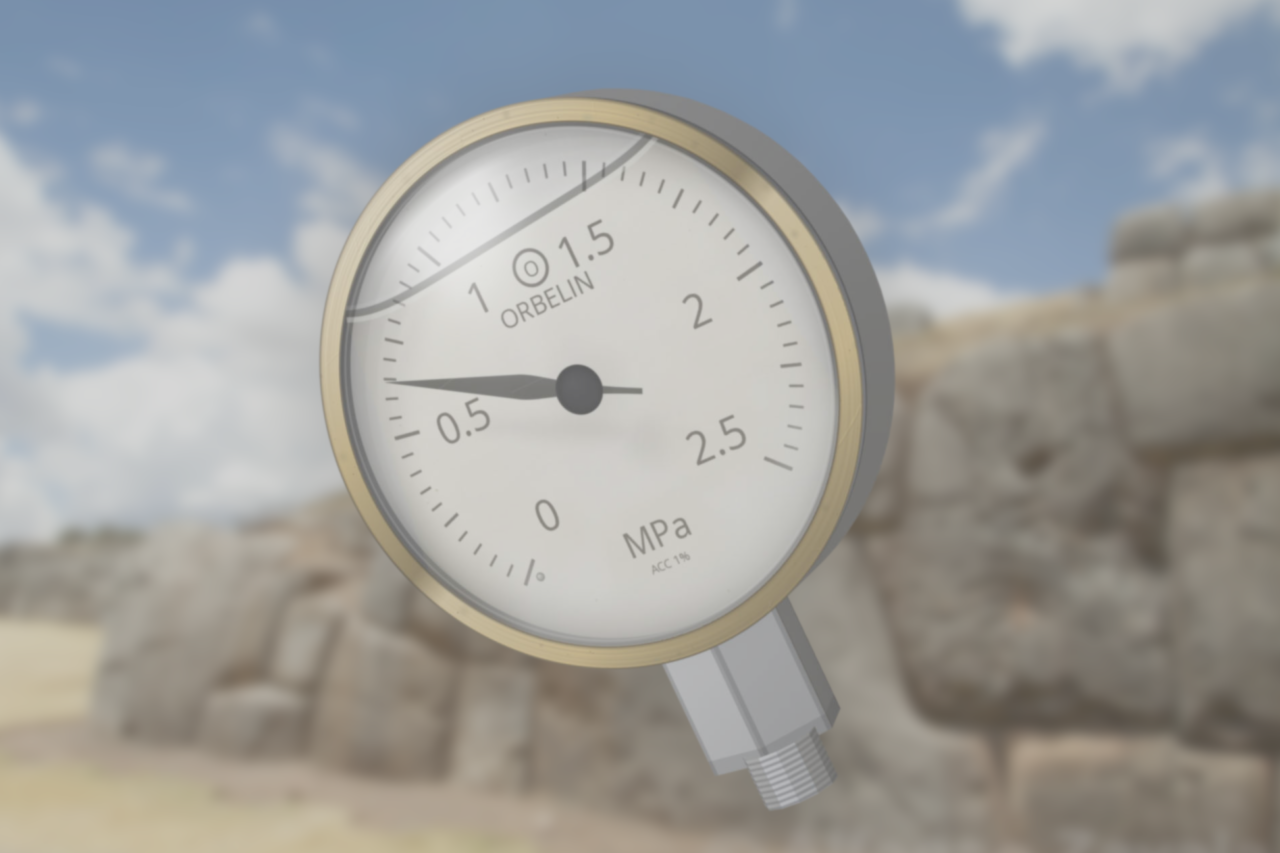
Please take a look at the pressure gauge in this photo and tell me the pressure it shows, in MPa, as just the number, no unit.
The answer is 0.65
